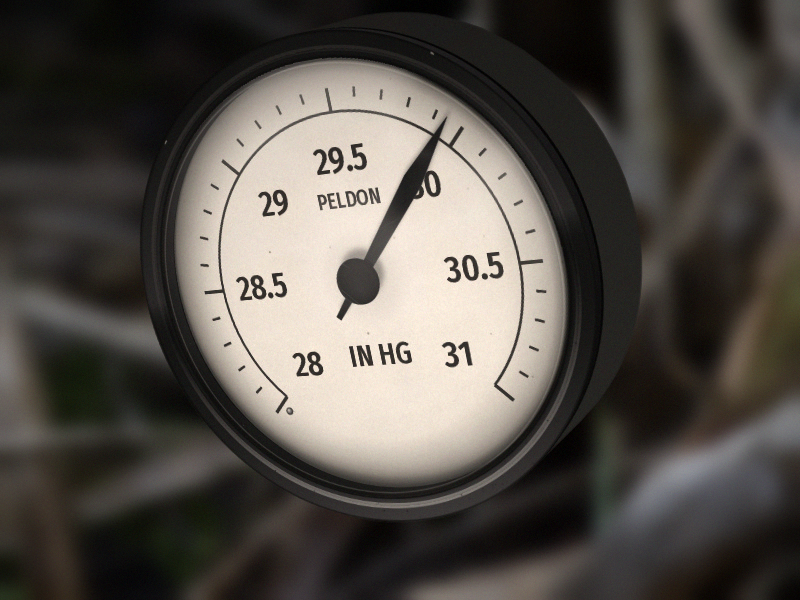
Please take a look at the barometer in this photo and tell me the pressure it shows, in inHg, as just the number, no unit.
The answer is 29.95
